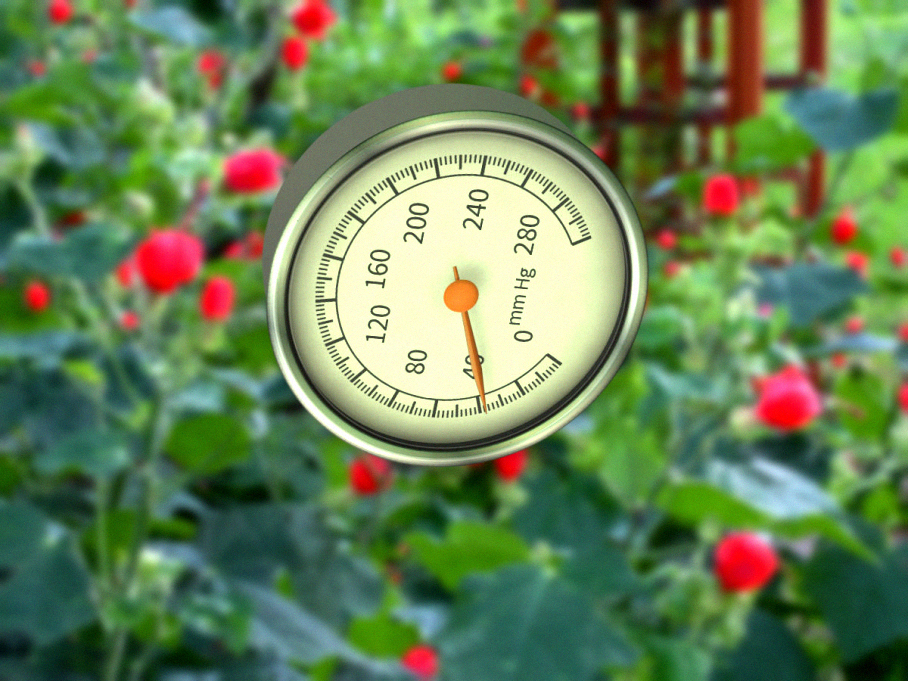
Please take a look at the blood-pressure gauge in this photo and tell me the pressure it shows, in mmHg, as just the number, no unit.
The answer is 38
